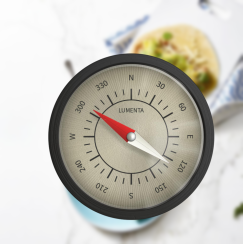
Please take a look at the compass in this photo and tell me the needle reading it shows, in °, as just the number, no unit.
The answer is 305
